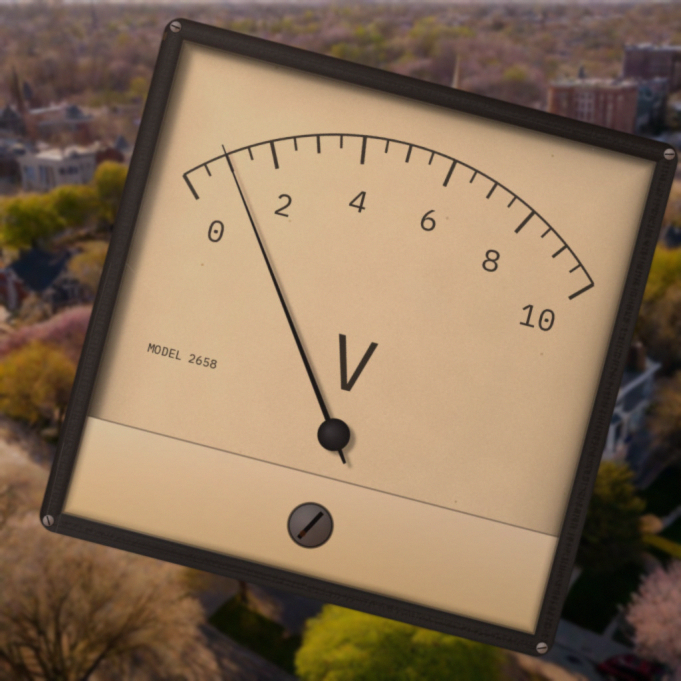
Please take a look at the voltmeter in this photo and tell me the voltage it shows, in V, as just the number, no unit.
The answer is 1
